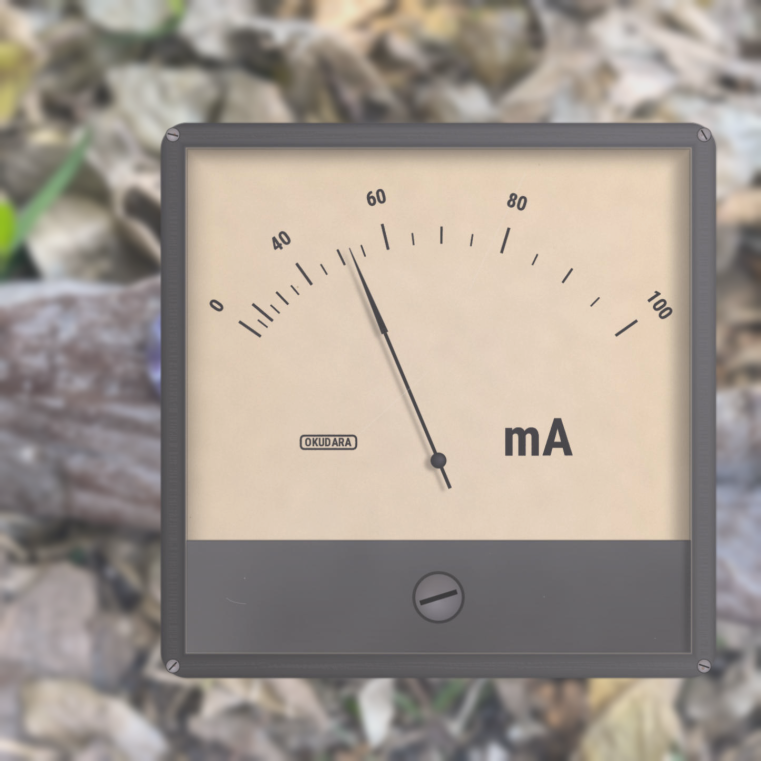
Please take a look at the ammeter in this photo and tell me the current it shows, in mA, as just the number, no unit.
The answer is 52.5
